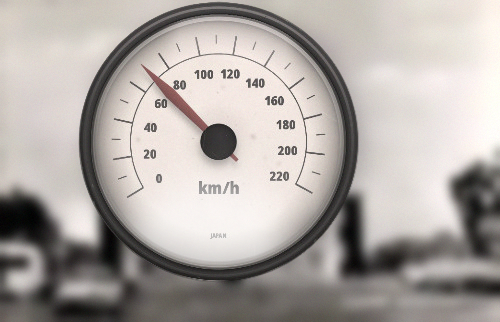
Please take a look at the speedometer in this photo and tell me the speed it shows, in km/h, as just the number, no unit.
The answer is 70
